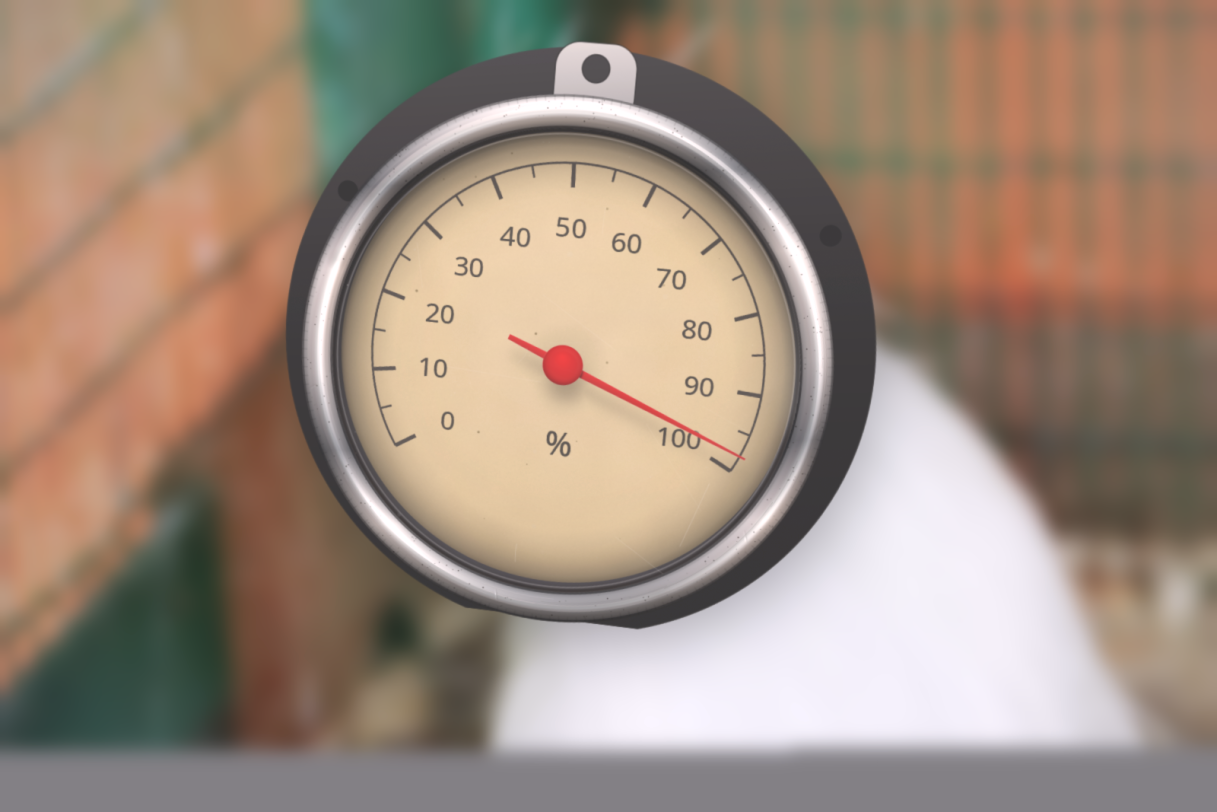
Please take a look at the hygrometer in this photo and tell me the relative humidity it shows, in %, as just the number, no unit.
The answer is 97.5
